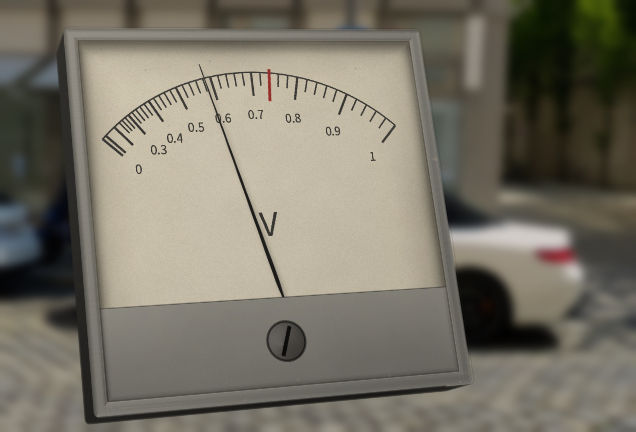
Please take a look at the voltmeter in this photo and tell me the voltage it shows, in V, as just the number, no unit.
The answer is 0.58
